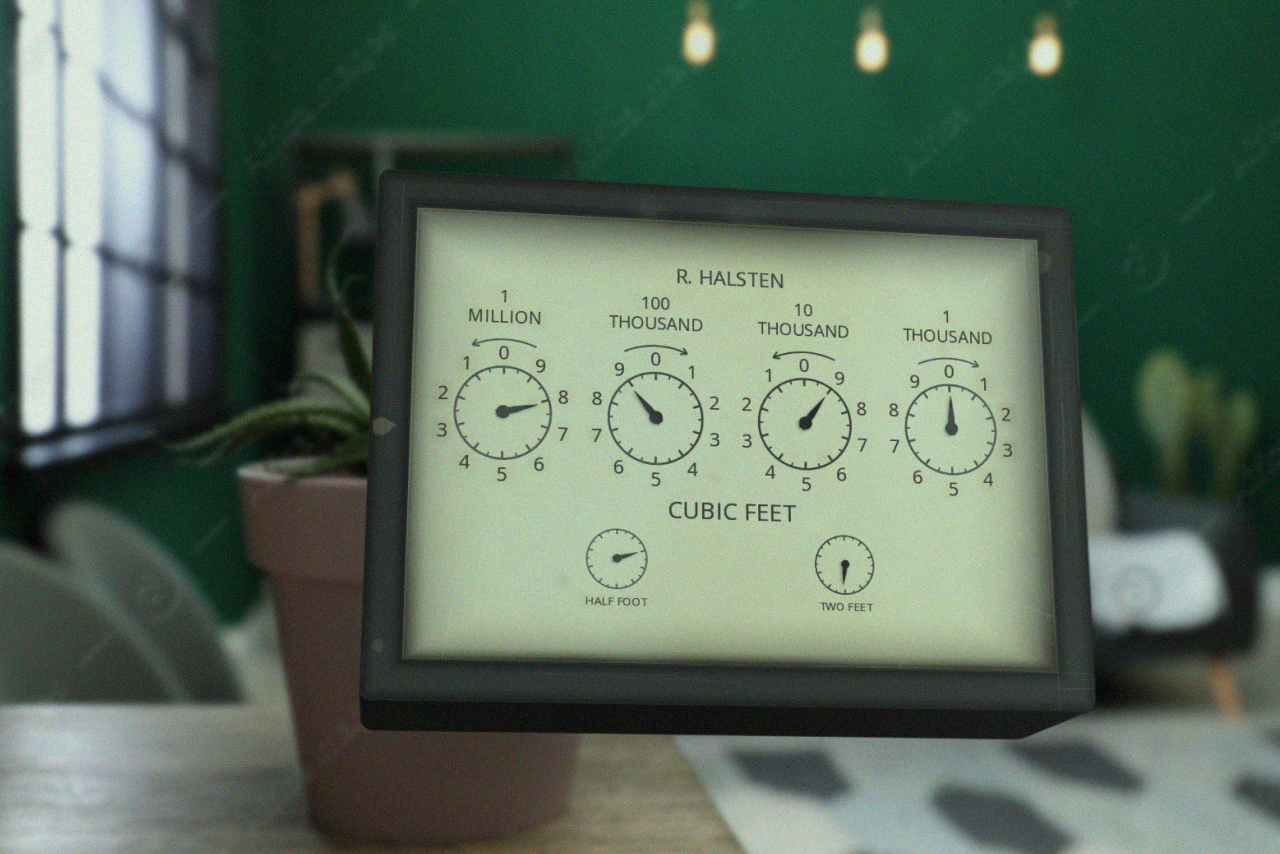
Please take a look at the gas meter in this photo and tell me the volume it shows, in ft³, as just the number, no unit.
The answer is 789000
